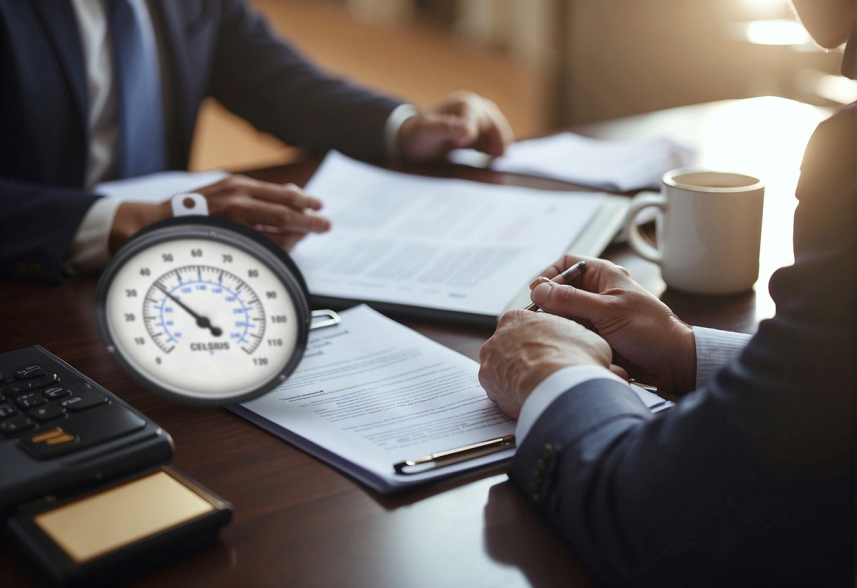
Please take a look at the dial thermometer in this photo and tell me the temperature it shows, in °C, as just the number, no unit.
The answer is 40
